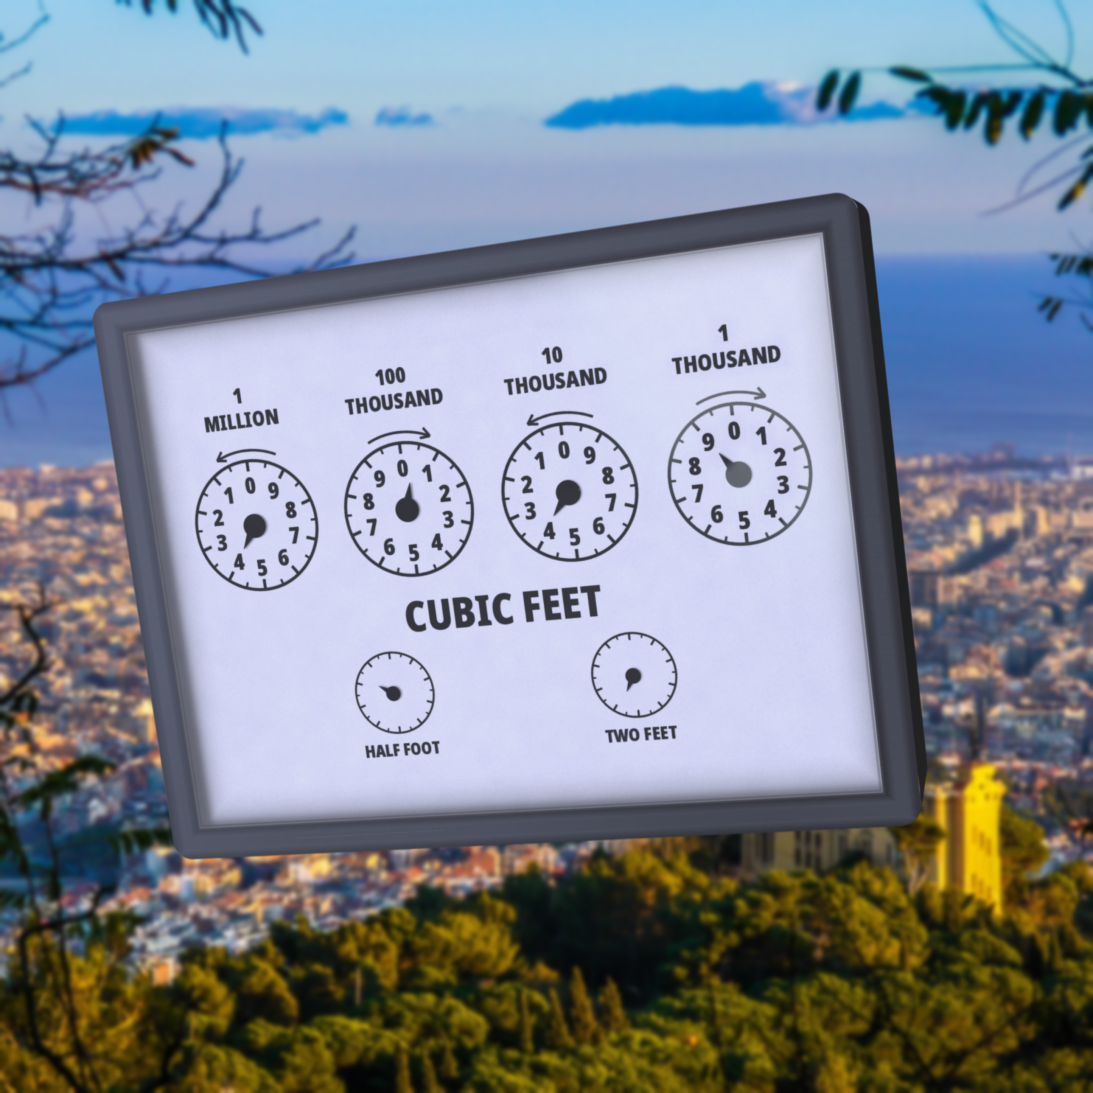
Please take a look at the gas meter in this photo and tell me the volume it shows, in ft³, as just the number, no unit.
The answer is 403900
